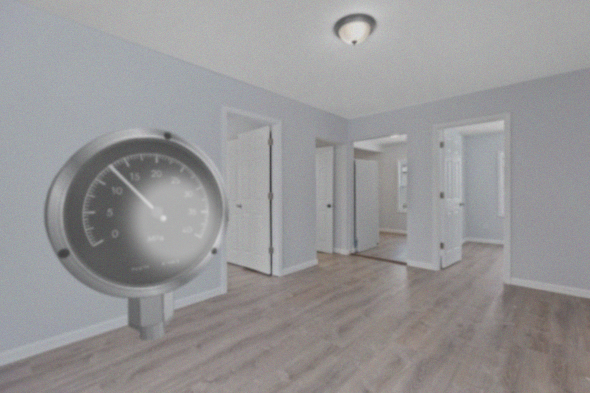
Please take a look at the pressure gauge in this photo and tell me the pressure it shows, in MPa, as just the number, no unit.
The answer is 12.5
